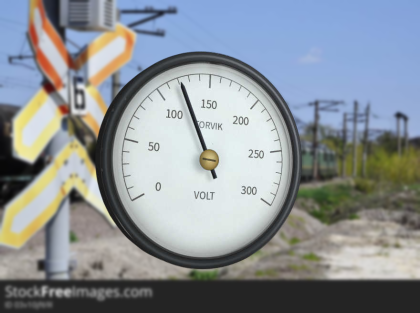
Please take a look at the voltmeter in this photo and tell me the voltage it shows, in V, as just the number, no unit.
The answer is 120
